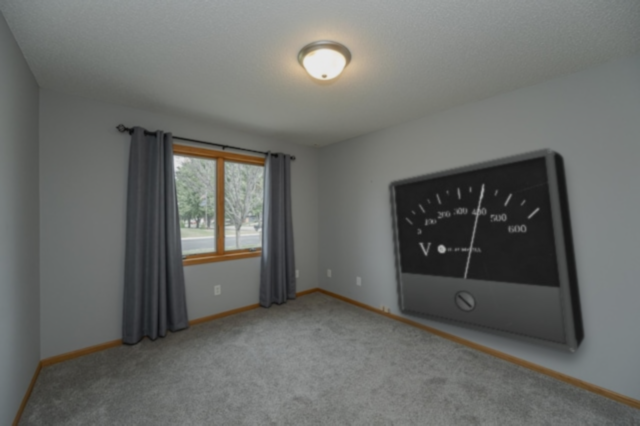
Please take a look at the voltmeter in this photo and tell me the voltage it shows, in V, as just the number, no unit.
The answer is 400
